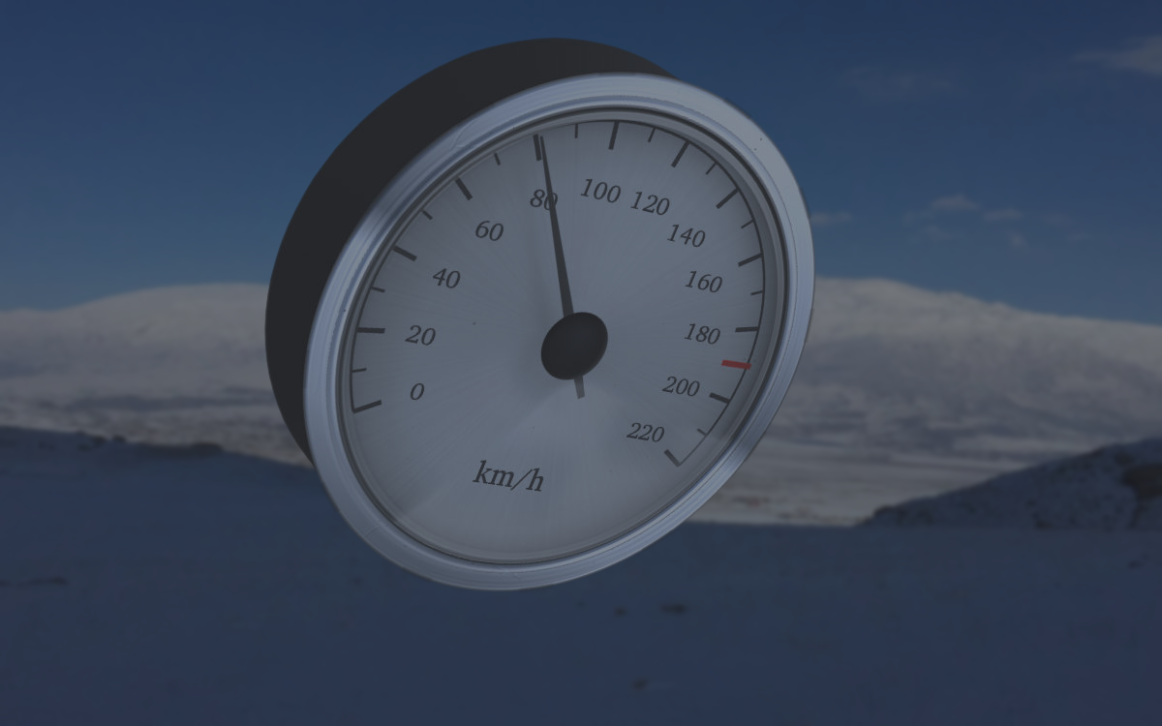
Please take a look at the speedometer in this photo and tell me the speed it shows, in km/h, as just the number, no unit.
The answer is 80
